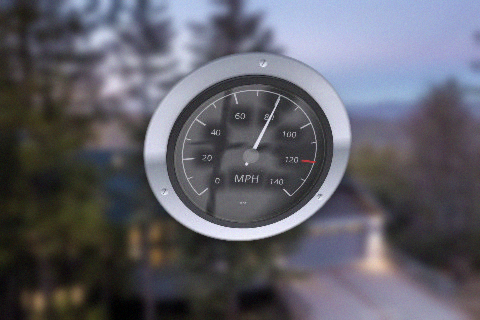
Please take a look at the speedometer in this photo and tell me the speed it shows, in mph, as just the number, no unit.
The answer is 80
